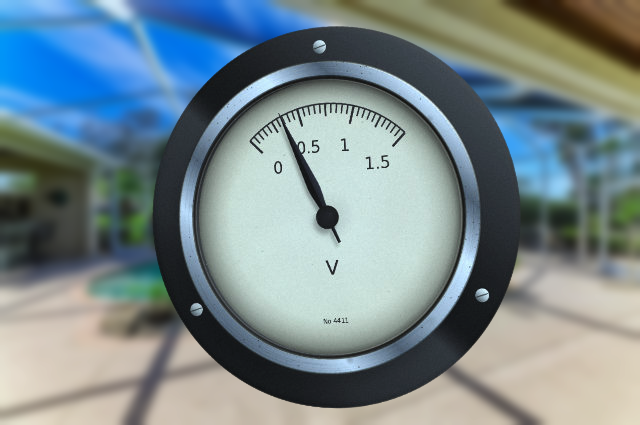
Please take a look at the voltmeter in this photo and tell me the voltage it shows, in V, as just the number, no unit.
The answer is 0.35
